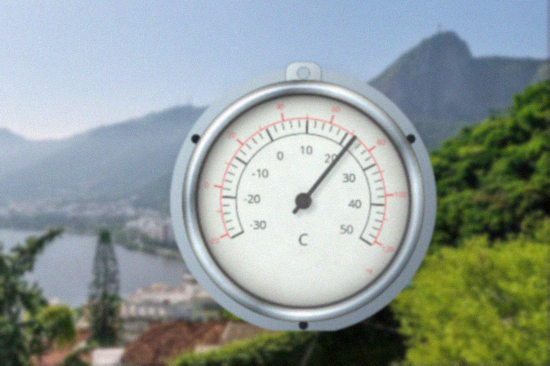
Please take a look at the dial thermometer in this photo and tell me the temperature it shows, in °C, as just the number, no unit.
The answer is 22
